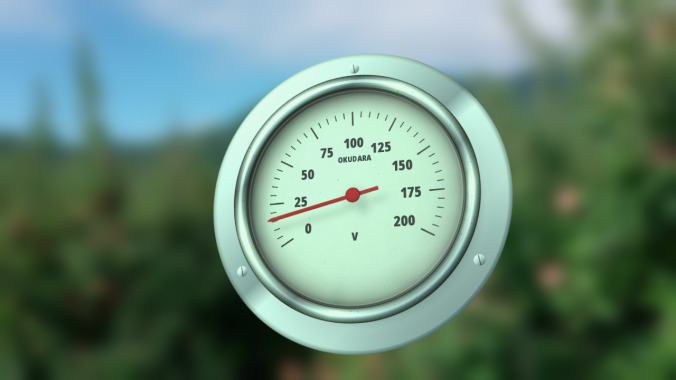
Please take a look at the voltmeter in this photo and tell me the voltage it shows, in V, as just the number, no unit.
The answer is 15
